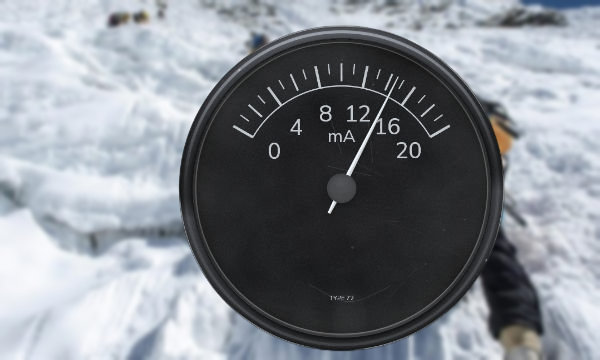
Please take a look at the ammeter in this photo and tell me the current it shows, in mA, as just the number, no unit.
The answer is 14.5
